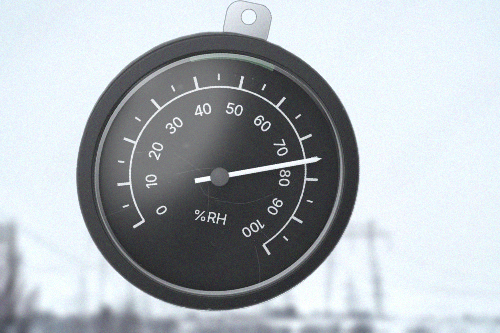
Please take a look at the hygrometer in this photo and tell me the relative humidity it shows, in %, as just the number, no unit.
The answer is 75
